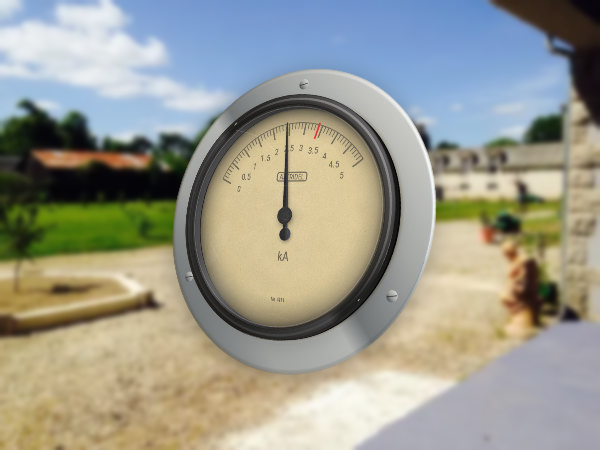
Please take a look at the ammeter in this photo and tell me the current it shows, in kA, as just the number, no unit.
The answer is 2.5
